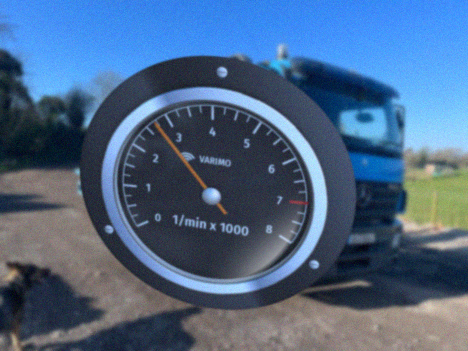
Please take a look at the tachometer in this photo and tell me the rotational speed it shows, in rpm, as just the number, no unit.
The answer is 2750
